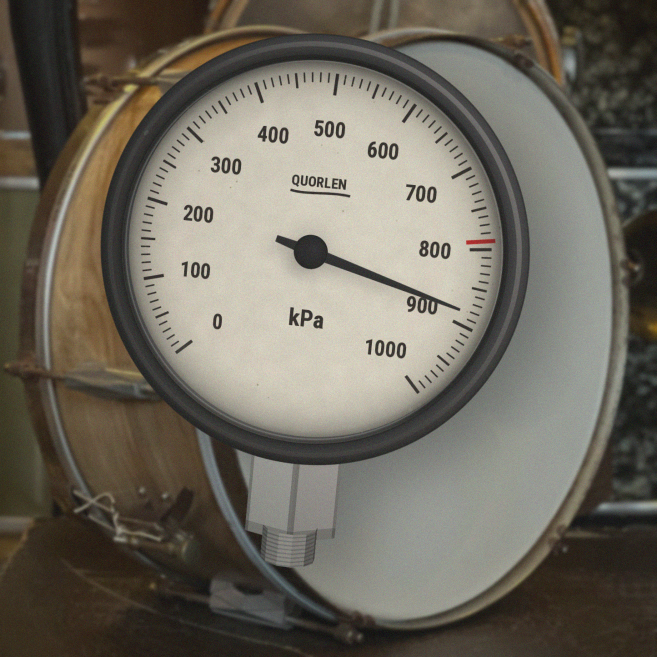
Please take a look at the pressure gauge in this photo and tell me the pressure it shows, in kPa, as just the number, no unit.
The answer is 880
